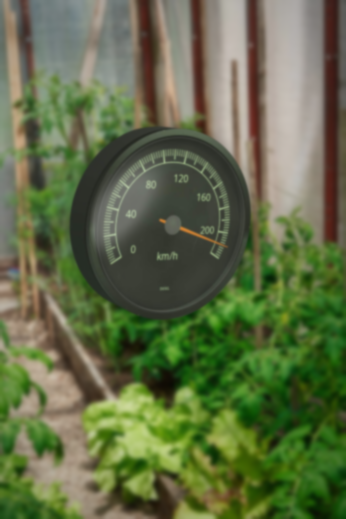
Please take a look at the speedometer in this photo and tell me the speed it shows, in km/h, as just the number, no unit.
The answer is 210
